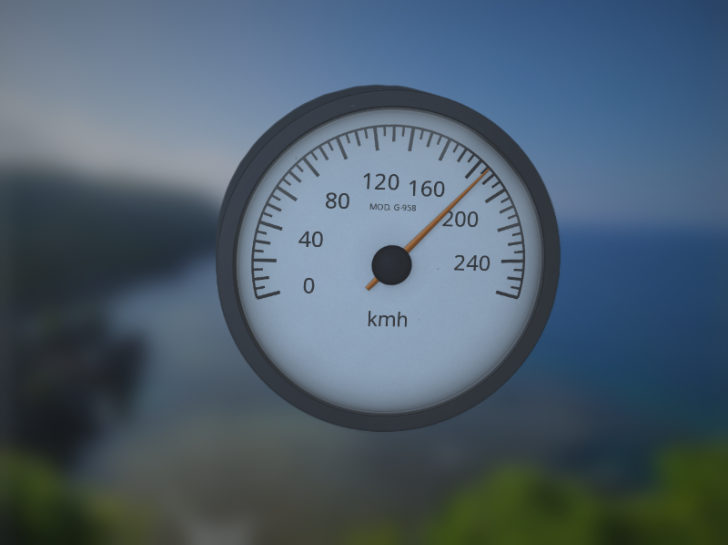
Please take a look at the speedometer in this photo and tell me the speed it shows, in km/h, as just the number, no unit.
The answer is 185
